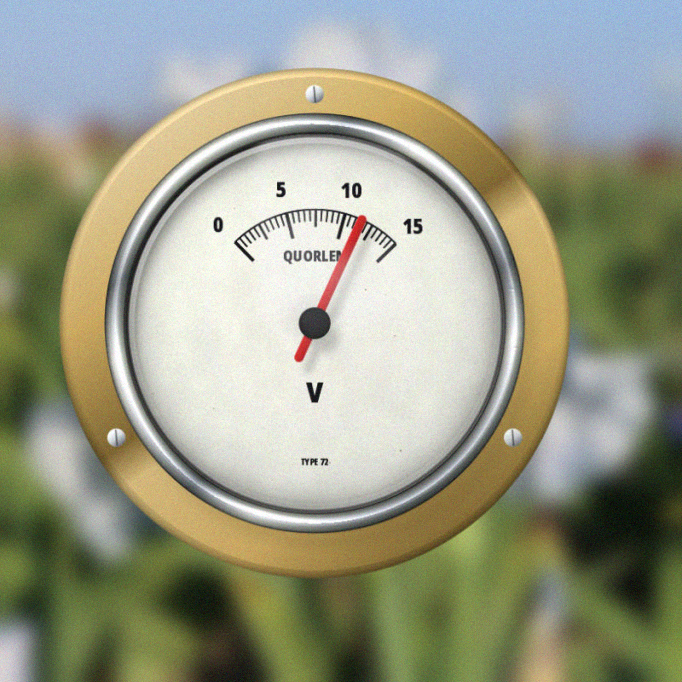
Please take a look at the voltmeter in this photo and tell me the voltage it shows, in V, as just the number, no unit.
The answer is 11.5
